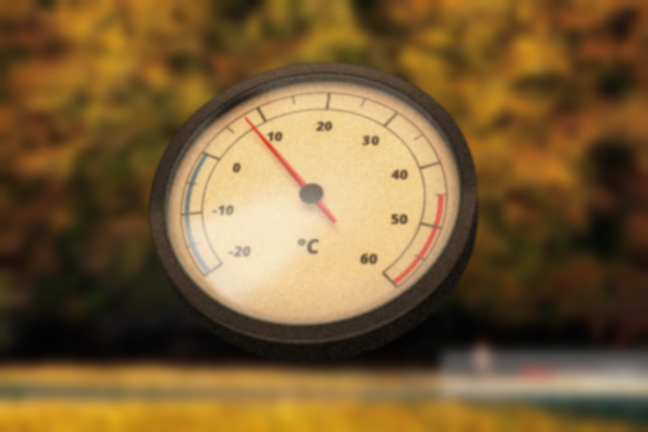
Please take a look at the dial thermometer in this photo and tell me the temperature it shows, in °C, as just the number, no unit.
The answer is 7.5
